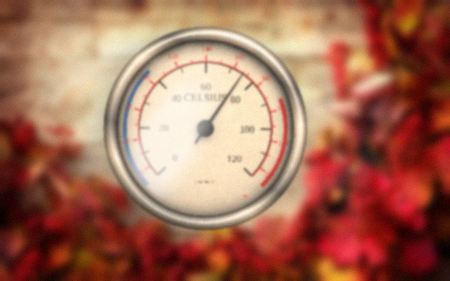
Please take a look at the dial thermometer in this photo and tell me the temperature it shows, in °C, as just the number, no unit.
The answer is 75
